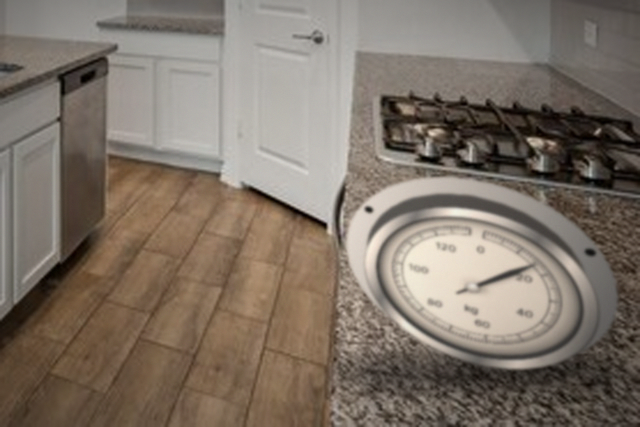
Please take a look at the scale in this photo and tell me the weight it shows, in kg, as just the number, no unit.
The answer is 15
